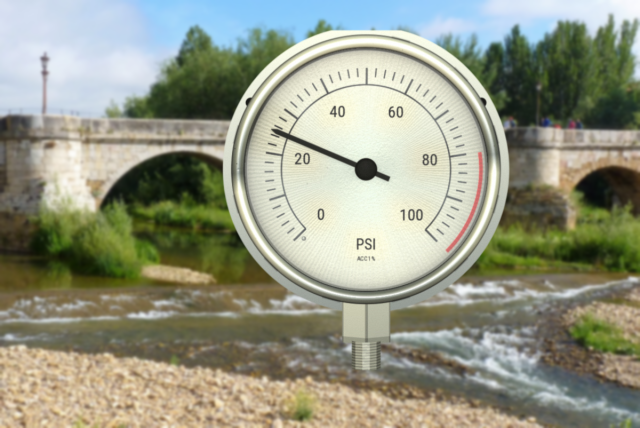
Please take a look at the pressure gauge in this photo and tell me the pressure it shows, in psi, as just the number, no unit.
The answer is 25
